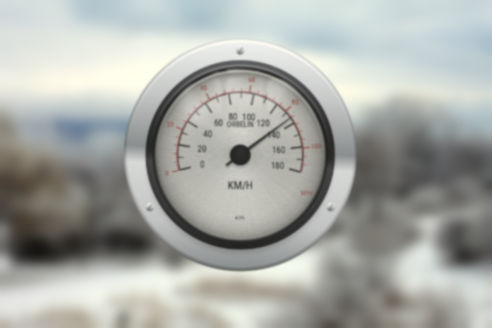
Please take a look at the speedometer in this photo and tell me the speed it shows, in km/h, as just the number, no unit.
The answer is 135
